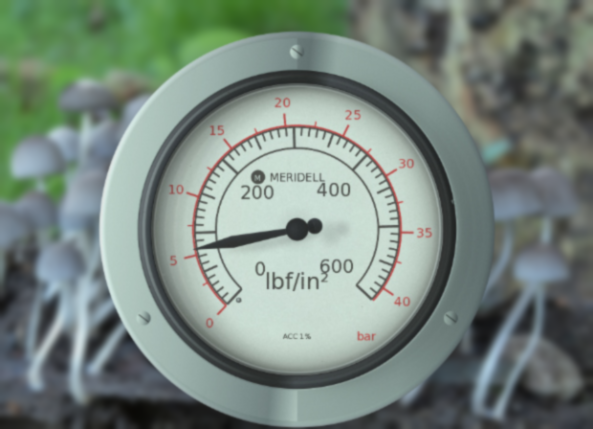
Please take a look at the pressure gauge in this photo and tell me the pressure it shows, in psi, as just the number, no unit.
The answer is 80
